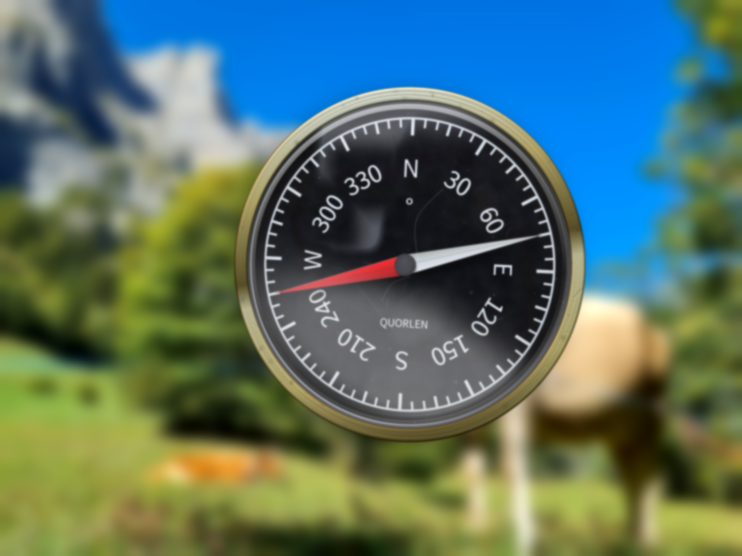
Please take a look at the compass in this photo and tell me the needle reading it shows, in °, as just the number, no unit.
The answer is 255
